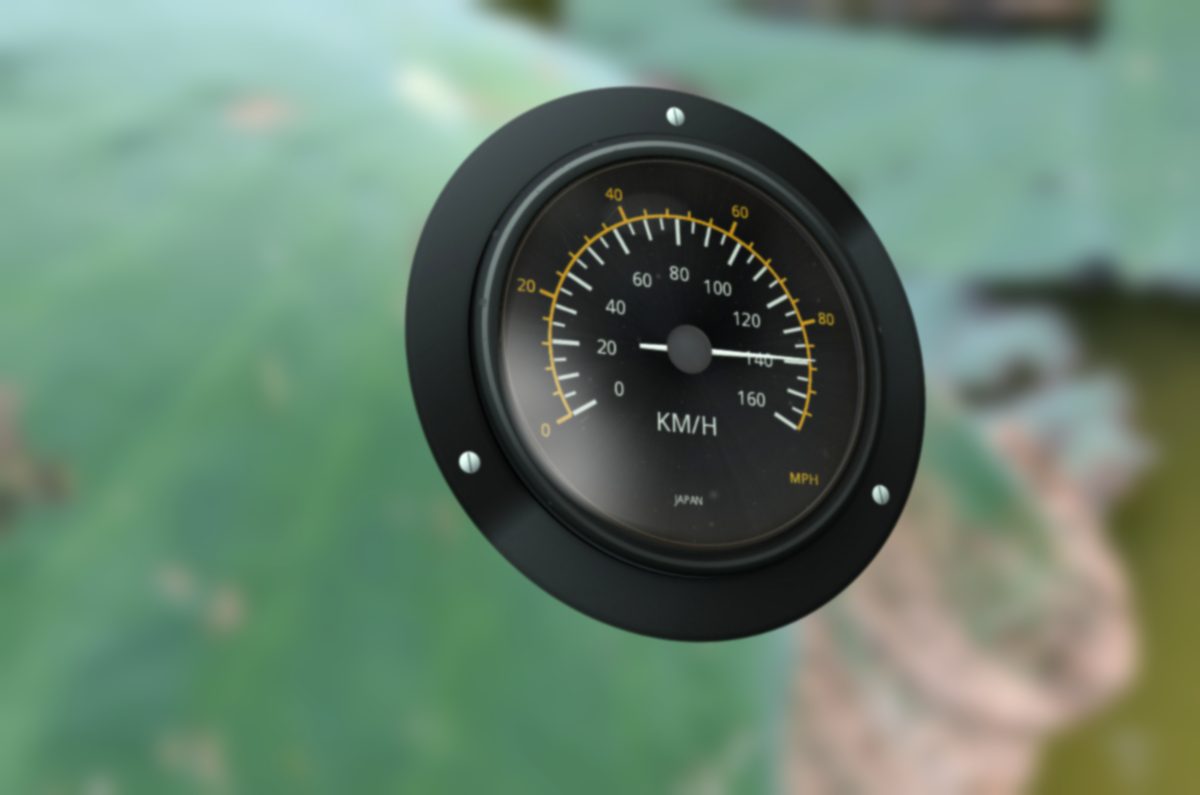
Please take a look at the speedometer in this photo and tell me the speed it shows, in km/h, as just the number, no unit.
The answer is 140
